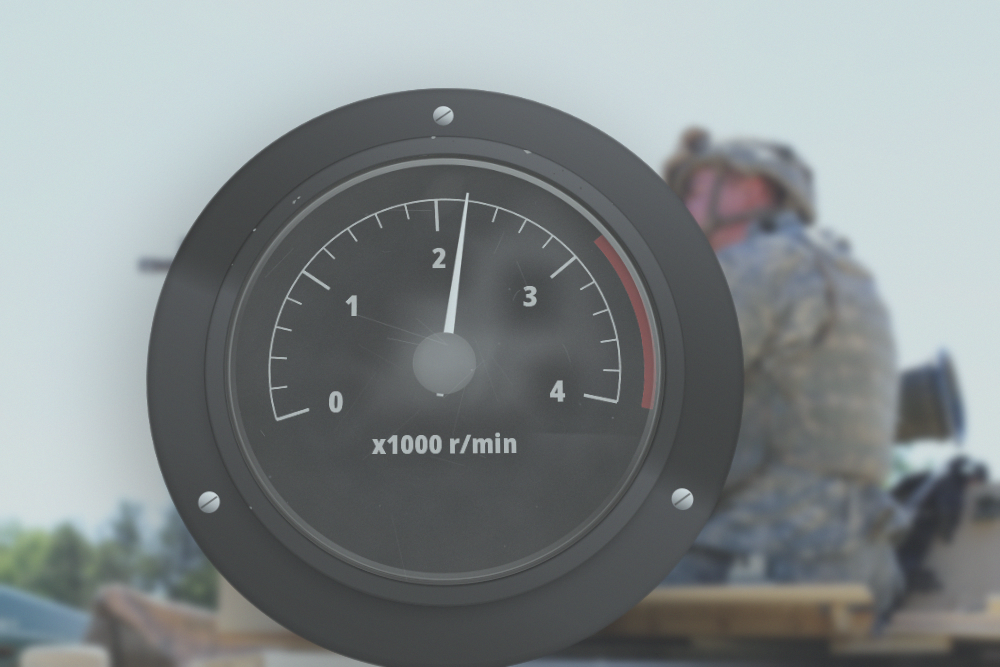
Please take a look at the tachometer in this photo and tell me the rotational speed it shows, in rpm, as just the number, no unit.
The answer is 2200
